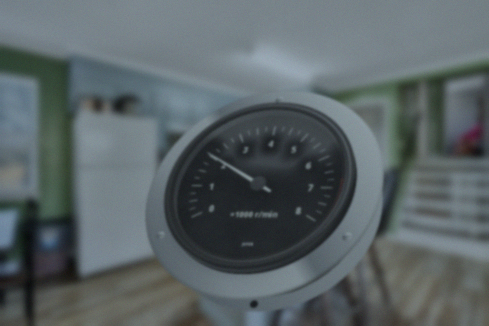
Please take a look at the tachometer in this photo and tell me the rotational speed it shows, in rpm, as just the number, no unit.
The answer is 2000
